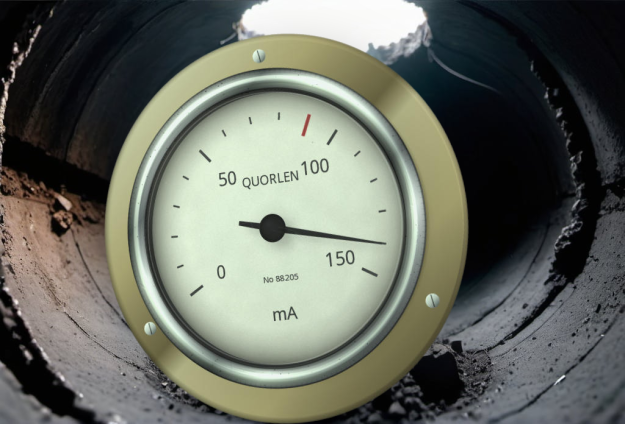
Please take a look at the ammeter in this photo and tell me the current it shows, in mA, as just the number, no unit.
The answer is 140
